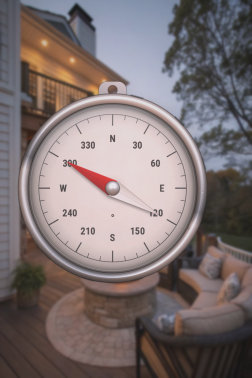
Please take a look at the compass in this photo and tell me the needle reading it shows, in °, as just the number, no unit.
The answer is 300
